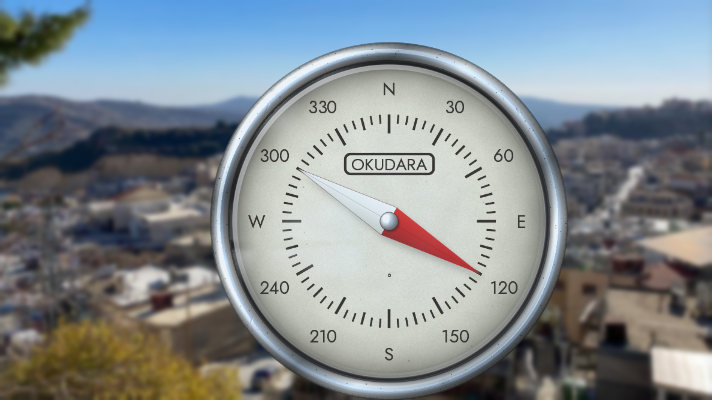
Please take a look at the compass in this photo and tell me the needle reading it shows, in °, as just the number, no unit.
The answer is 120
